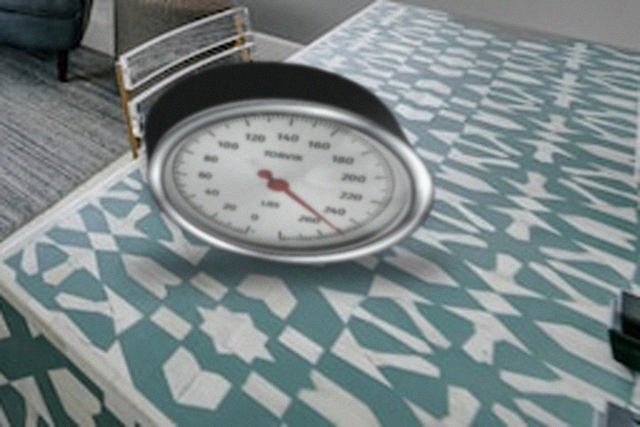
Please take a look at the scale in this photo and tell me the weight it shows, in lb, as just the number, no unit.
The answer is 250
